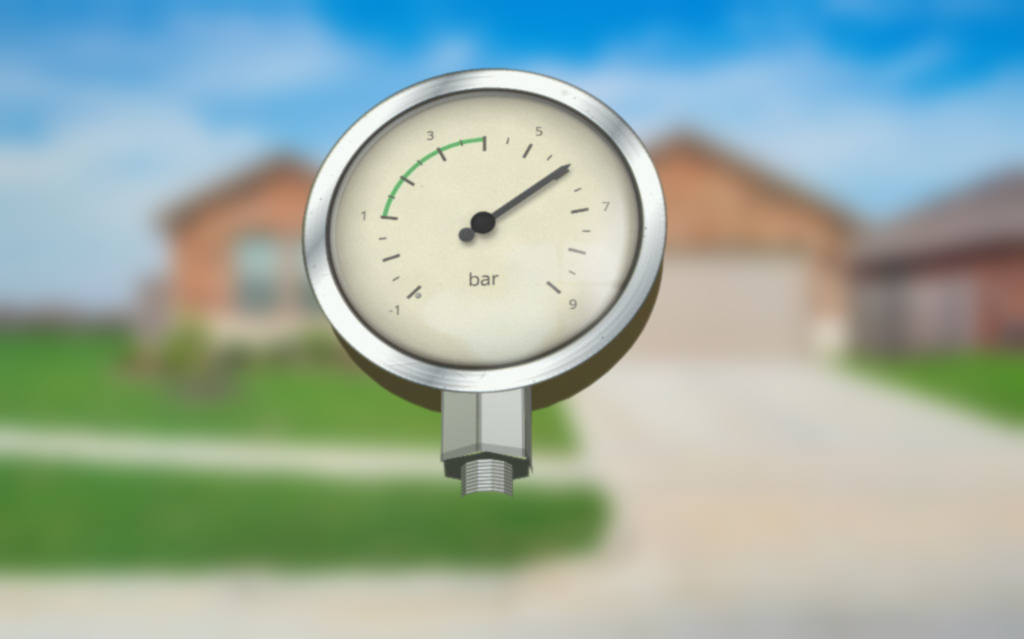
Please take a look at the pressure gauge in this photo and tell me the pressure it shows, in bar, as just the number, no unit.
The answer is 6
